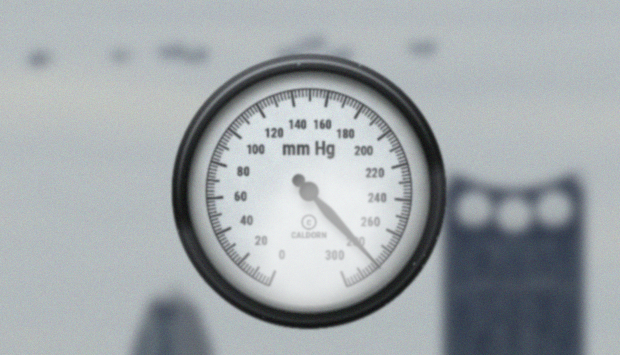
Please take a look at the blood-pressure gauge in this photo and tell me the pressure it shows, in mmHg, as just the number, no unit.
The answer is 280
